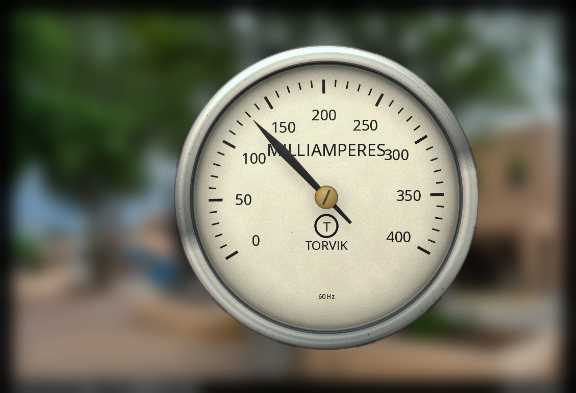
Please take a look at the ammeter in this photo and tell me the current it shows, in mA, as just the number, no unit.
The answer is 130
